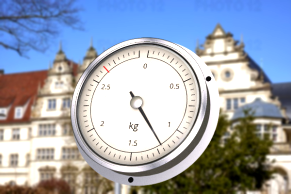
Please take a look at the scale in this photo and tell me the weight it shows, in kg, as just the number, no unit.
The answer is 1.2
